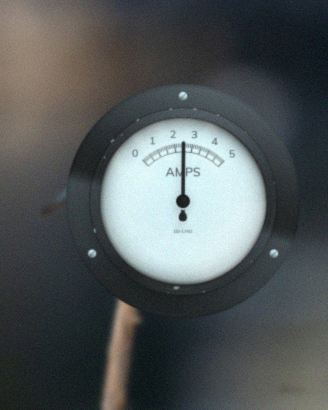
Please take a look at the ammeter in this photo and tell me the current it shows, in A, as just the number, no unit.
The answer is 2.5
